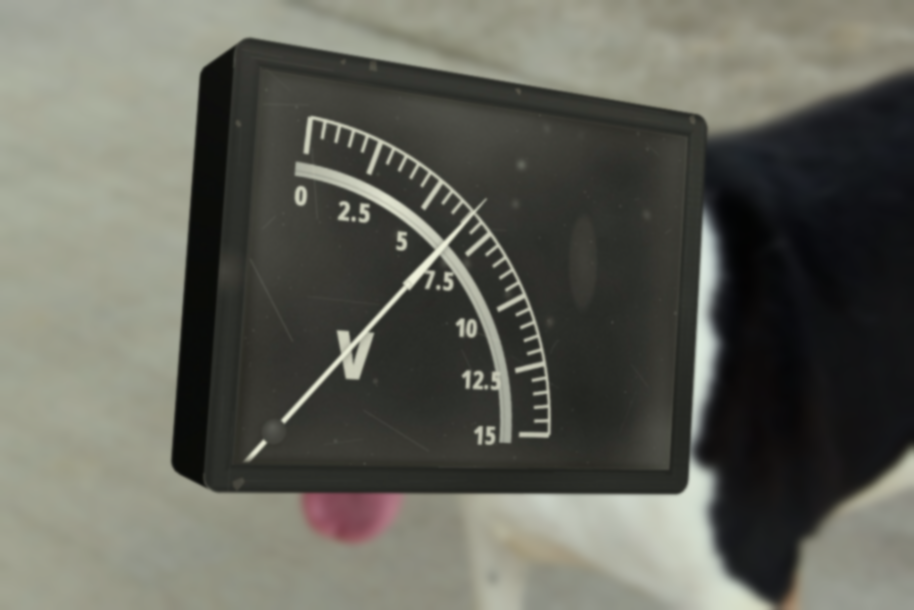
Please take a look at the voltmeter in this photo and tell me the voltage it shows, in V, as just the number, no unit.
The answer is 6.5
